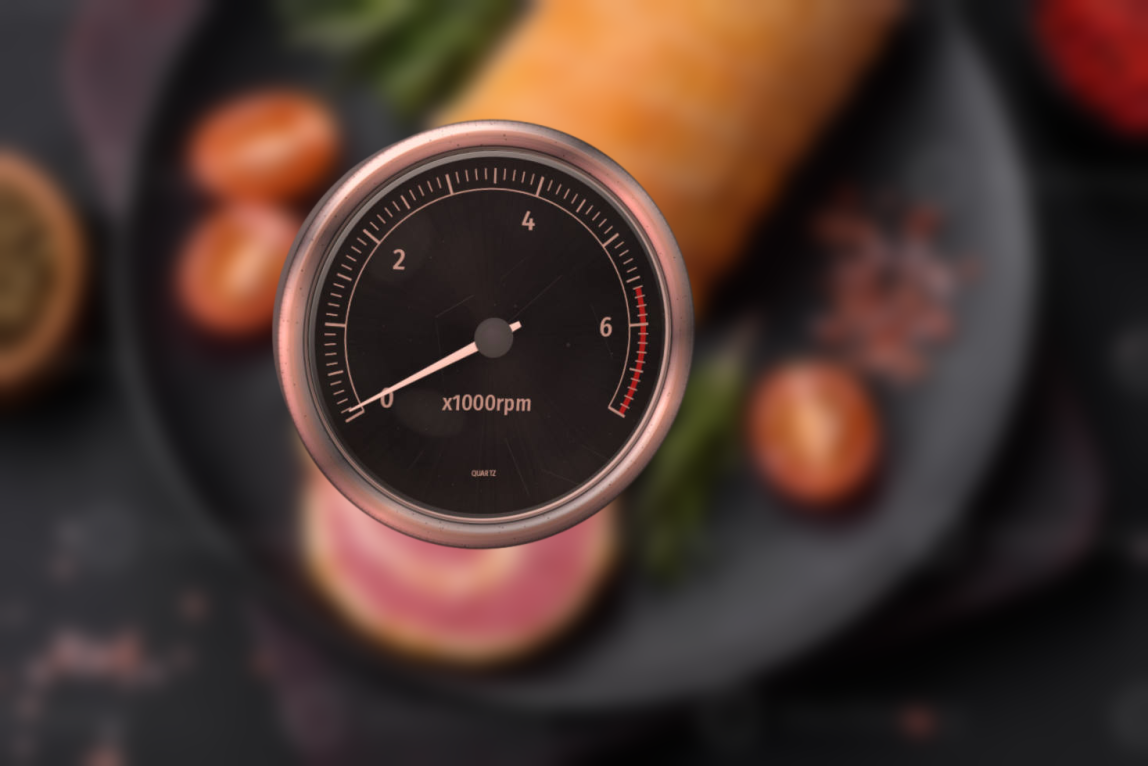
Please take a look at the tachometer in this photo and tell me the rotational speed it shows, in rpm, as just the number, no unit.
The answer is 100
